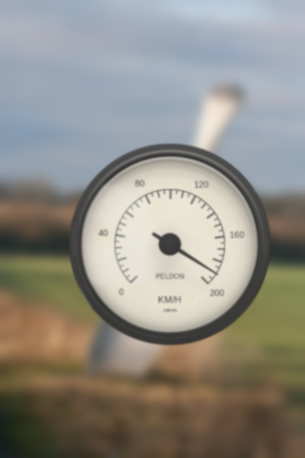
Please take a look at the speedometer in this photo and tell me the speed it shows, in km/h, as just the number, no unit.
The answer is 190
